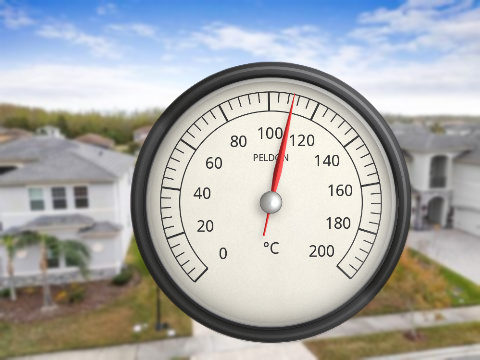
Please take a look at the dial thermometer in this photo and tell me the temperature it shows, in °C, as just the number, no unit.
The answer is 110
